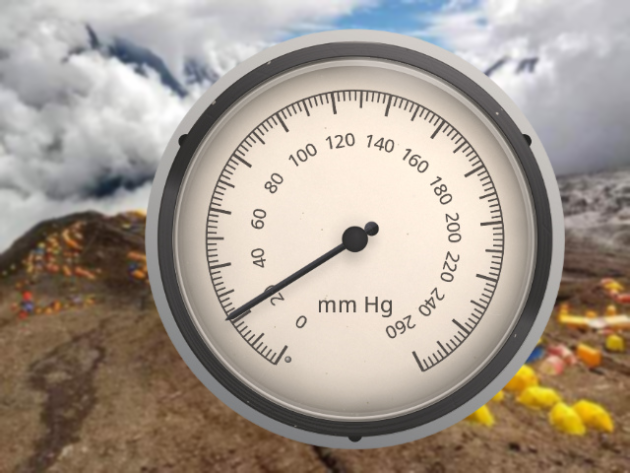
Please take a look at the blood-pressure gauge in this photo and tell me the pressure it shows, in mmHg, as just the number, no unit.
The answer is 22
